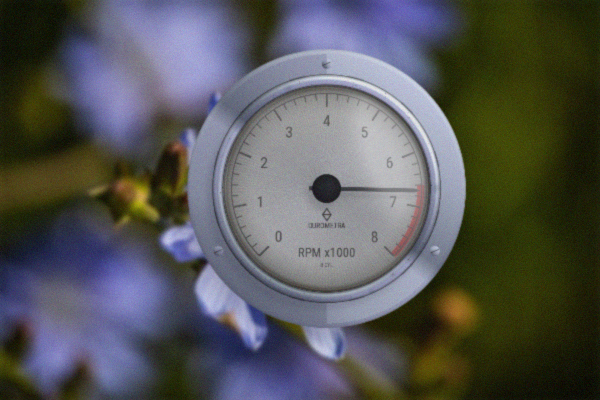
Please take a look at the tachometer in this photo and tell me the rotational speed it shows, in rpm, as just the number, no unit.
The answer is 6700
